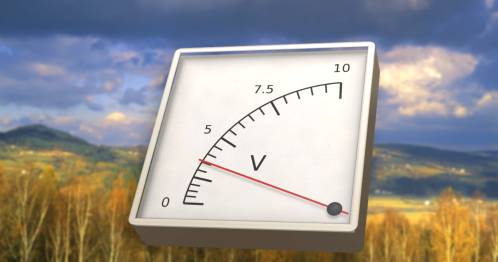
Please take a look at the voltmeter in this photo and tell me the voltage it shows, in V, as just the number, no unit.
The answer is 3.5
